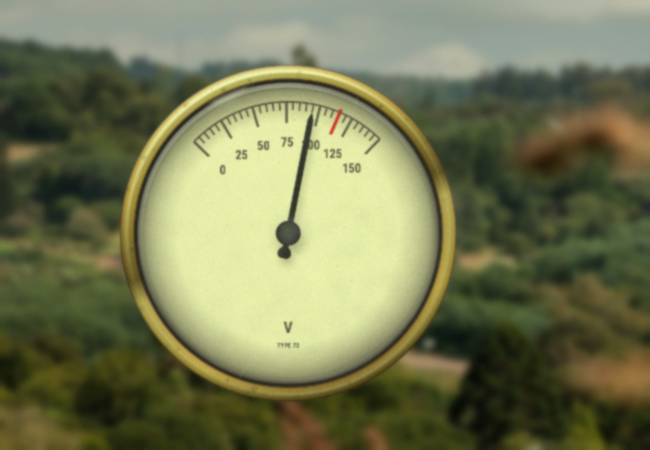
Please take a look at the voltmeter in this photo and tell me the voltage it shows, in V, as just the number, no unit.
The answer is 95
